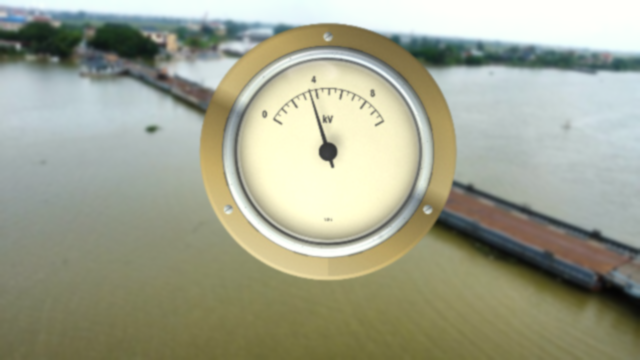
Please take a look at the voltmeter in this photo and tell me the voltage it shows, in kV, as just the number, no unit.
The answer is 3.5
